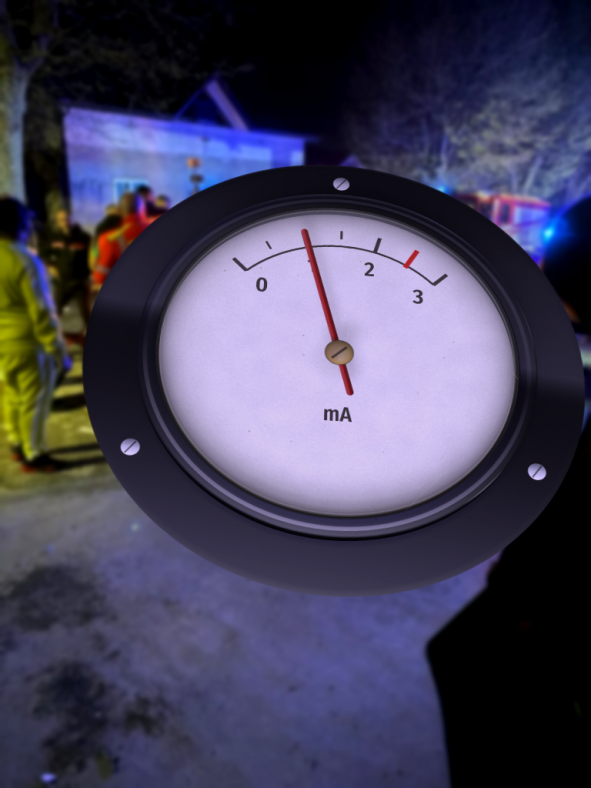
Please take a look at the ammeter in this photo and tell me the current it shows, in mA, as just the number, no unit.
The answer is 1
